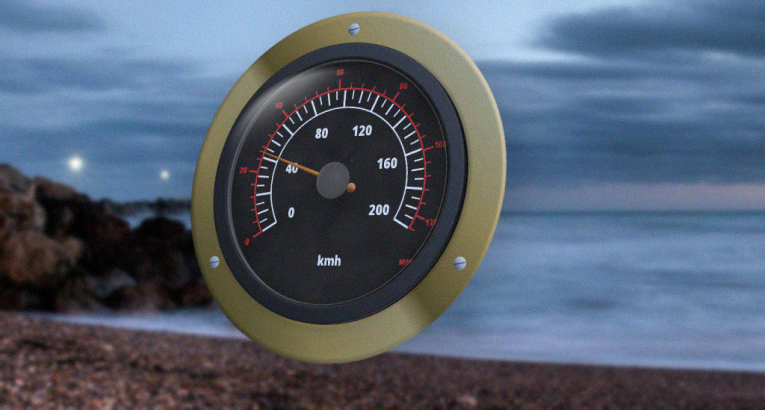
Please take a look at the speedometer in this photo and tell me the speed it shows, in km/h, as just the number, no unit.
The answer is 42.5
